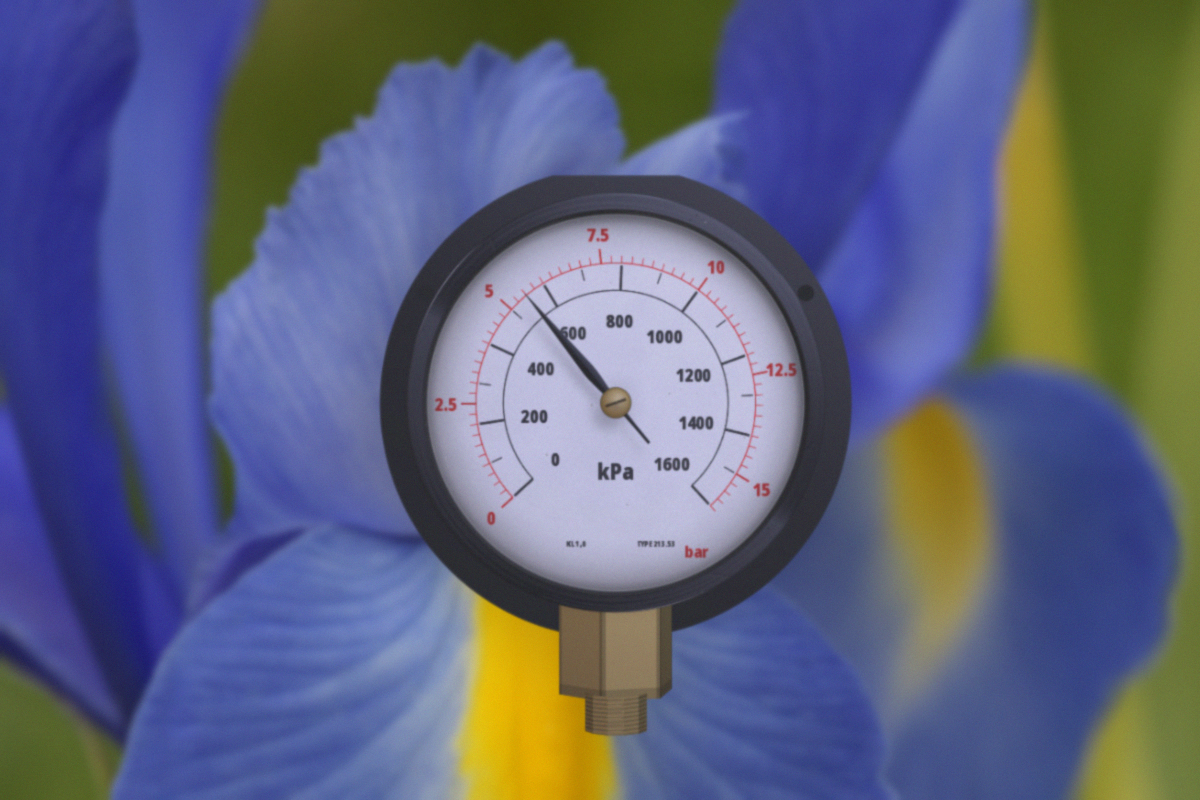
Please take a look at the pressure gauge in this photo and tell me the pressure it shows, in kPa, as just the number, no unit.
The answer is 550
